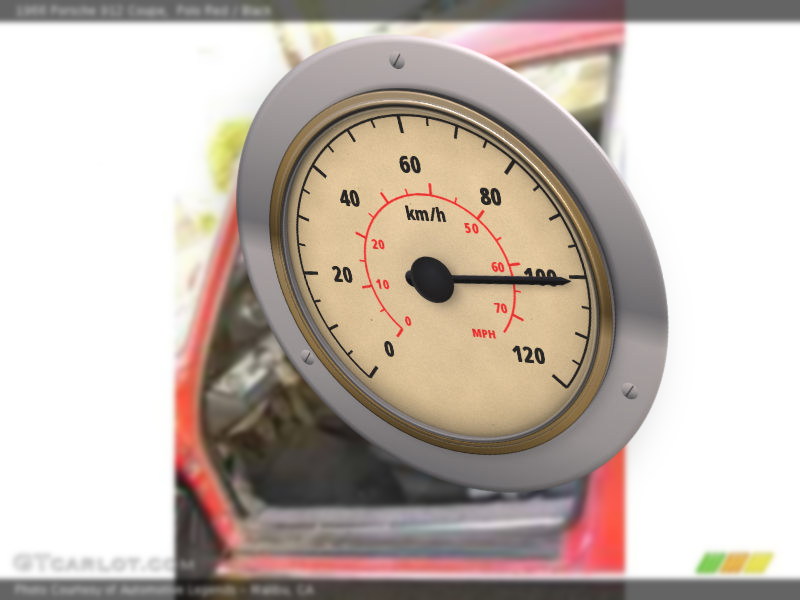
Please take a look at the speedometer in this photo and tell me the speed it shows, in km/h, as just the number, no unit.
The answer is 100
